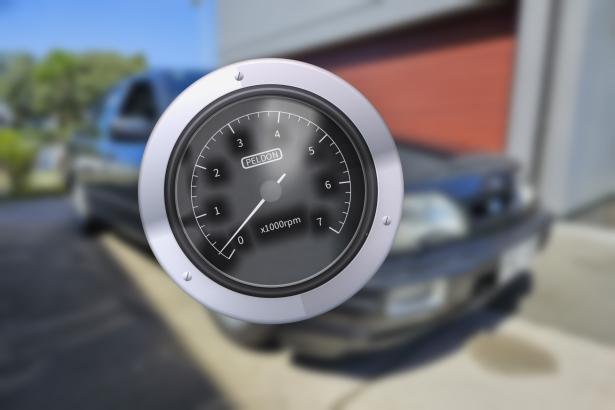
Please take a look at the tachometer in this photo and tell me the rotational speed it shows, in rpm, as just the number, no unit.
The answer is 200
